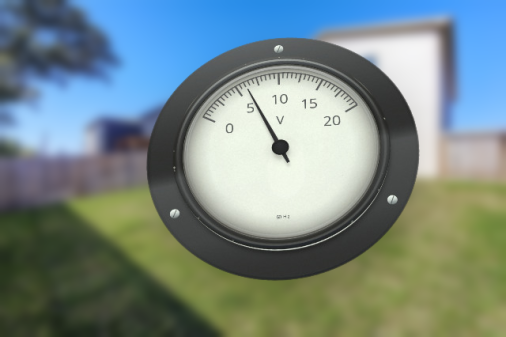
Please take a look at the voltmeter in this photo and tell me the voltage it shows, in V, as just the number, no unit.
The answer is 6
